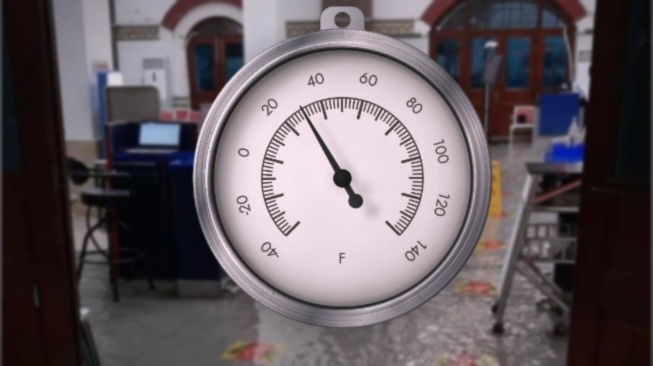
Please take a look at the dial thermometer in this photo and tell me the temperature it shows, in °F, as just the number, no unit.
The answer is 30
